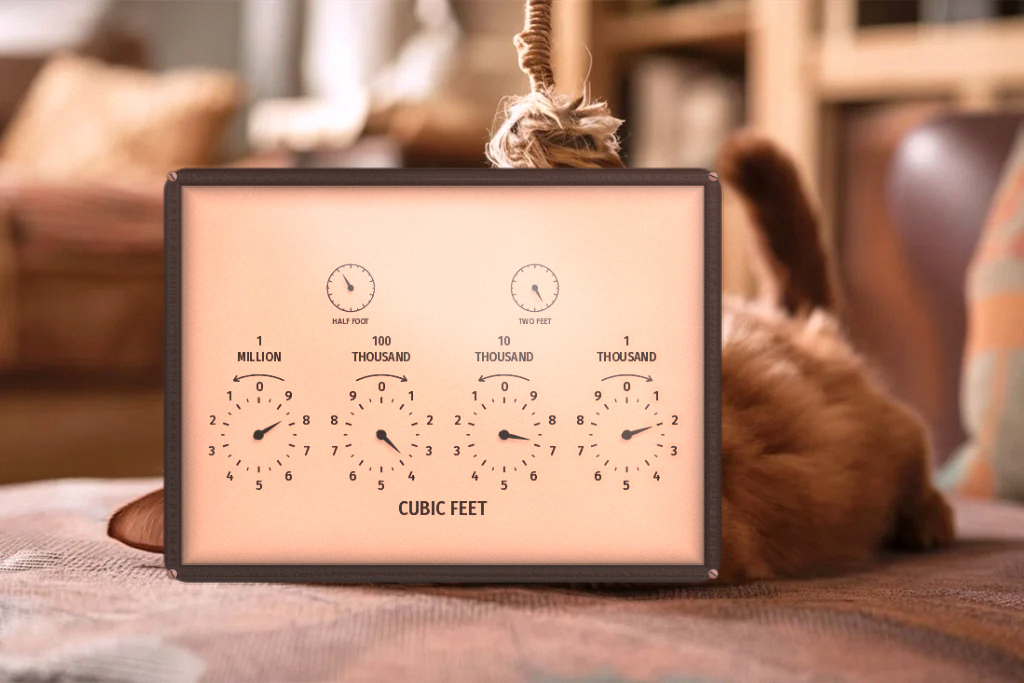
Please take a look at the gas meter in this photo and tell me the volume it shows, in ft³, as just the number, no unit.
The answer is 837200
